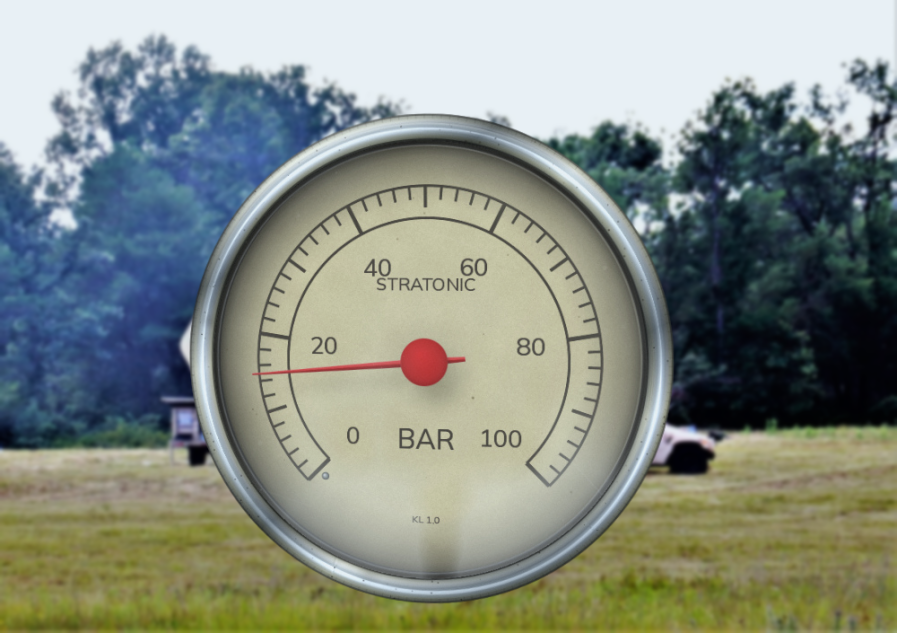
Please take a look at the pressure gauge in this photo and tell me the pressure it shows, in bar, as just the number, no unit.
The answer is 15
